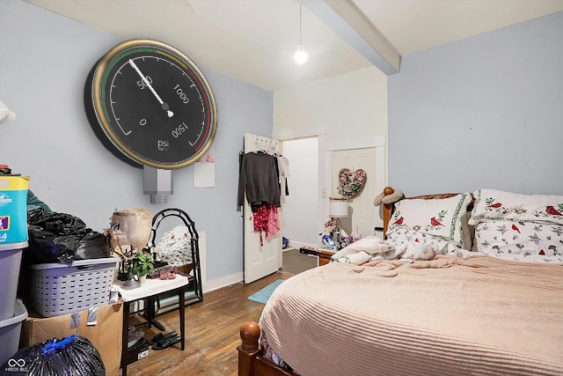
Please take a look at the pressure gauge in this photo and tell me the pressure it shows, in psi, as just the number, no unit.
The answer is 500
